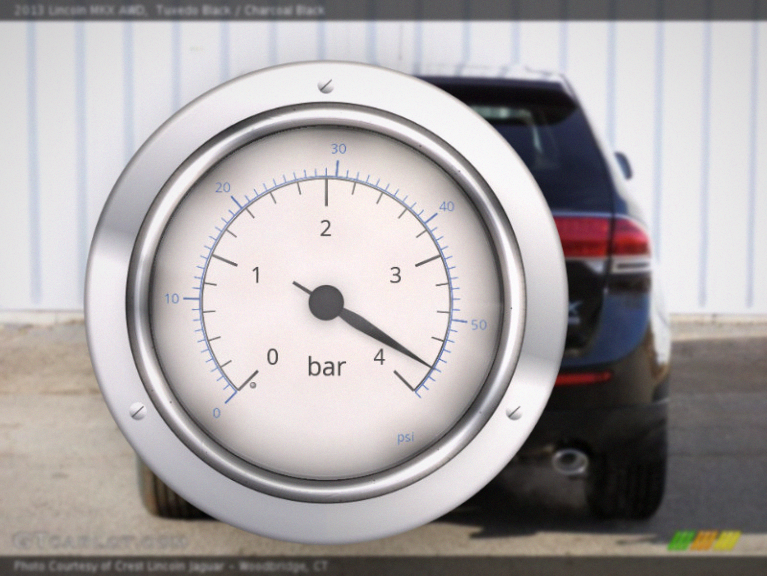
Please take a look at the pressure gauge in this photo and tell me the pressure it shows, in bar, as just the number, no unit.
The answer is 3.8
